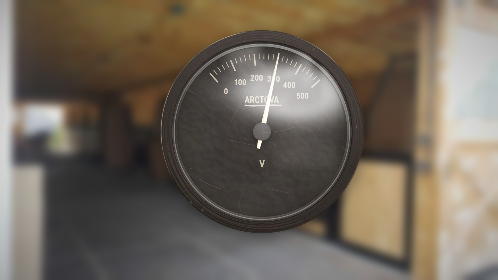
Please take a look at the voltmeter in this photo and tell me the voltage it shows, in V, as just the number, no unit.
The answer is 300
